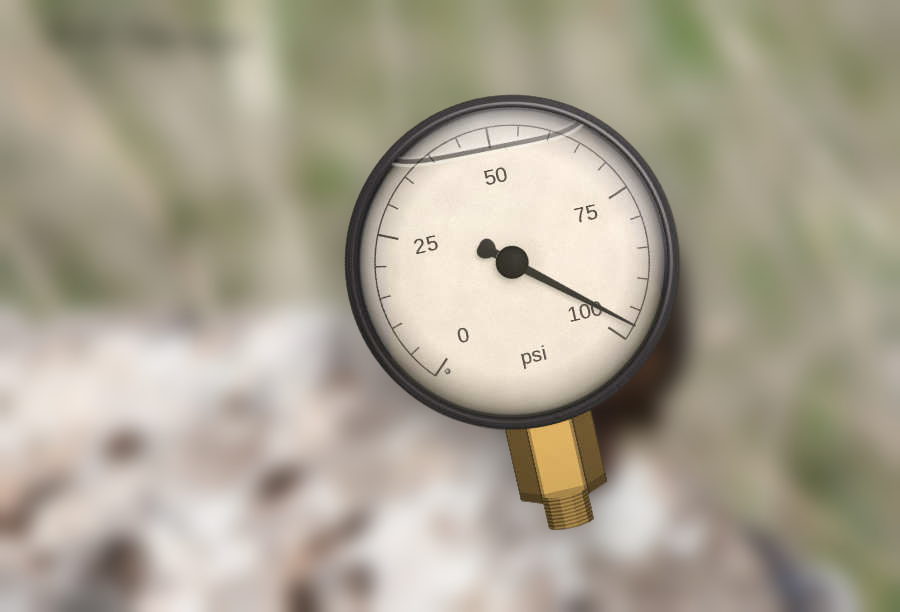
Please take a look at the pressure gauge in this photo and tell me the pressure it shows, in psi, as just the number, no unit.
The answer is 97.5
